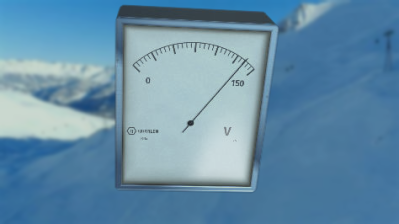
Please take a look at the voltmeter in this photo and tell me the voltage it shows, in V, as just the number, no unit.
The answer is 135
